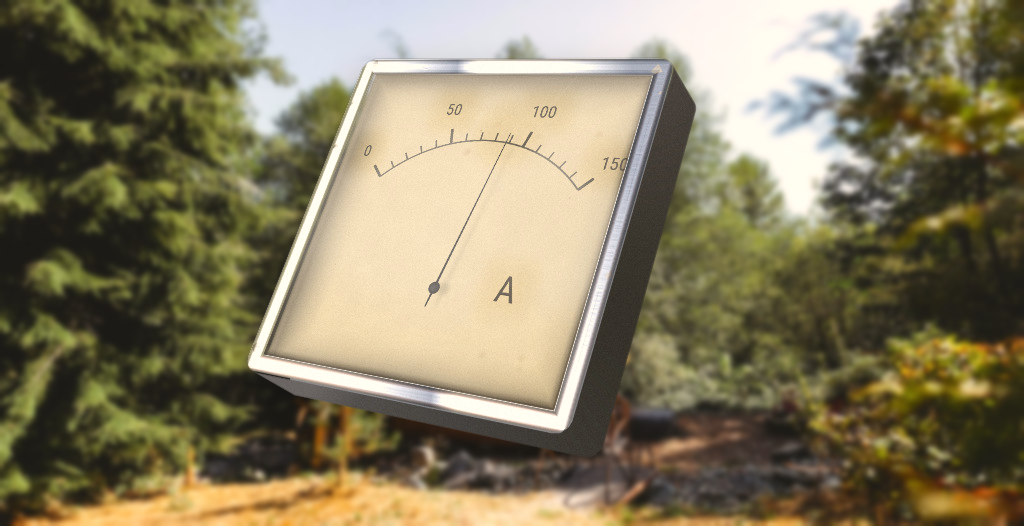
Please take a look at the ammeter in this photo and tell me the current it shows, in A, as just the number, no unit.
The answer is 90
